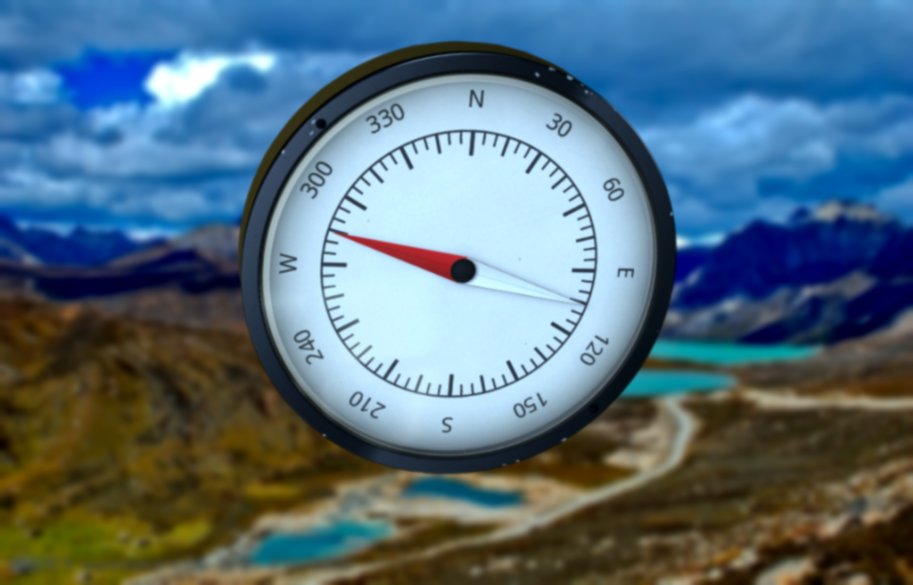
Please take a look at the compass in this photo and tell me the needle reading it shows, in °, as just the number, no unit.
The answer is 285
